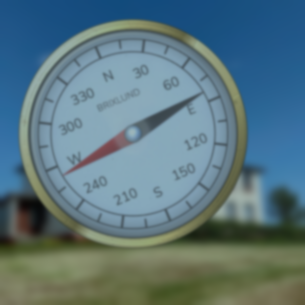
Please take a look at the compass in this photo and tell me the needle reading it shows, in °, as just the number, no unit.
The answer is 262.5
